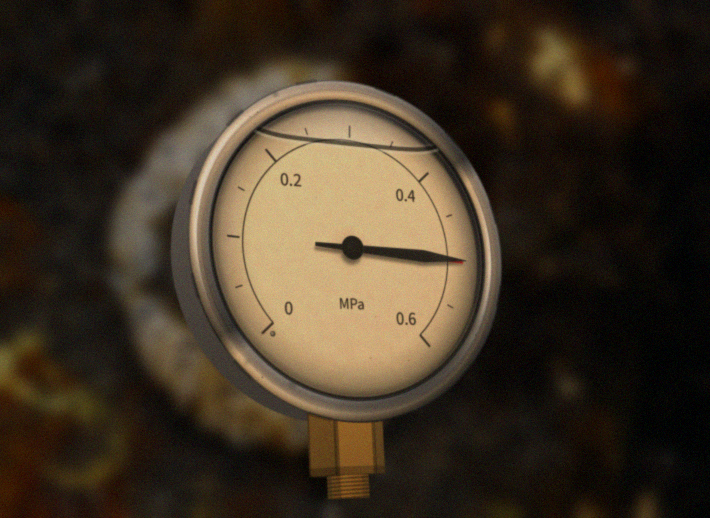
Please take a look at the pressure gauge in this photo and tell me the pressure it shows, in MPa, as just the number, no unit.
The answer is 0.5
